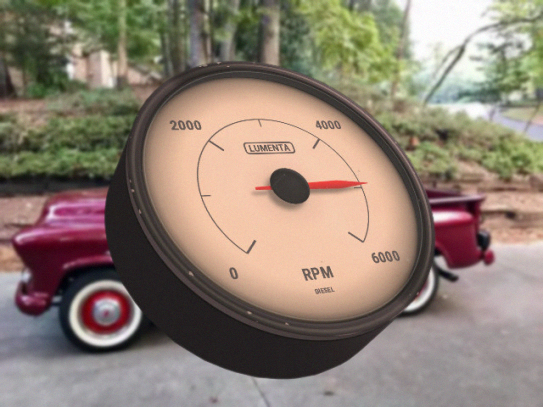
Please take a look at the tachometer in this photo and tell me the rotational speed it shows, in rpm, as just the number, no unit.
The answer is 5000
